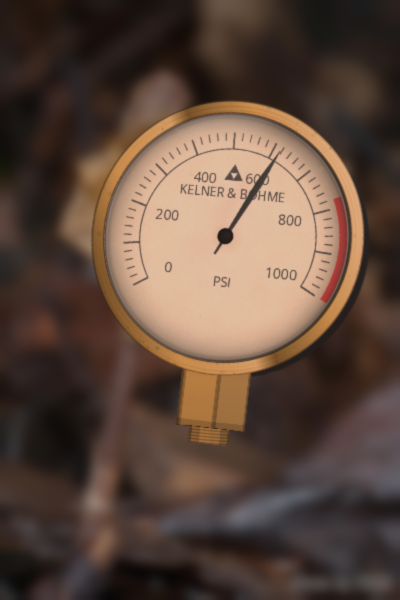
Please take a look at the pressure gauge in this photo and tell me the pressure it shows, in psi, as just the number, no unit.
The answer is 620
